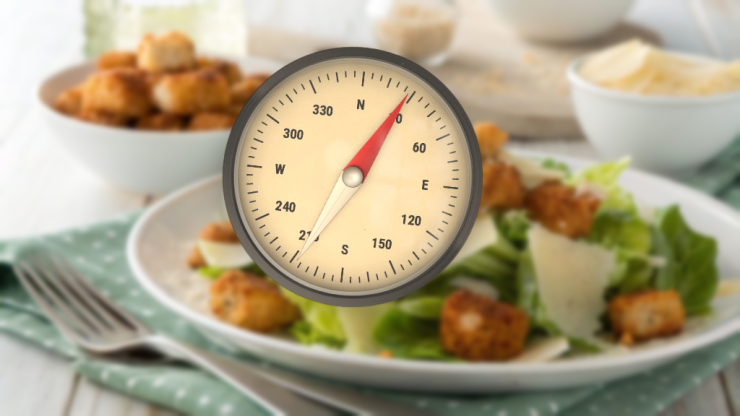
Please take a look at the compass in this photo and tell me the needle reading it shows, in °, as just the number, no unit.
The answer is 27.5
